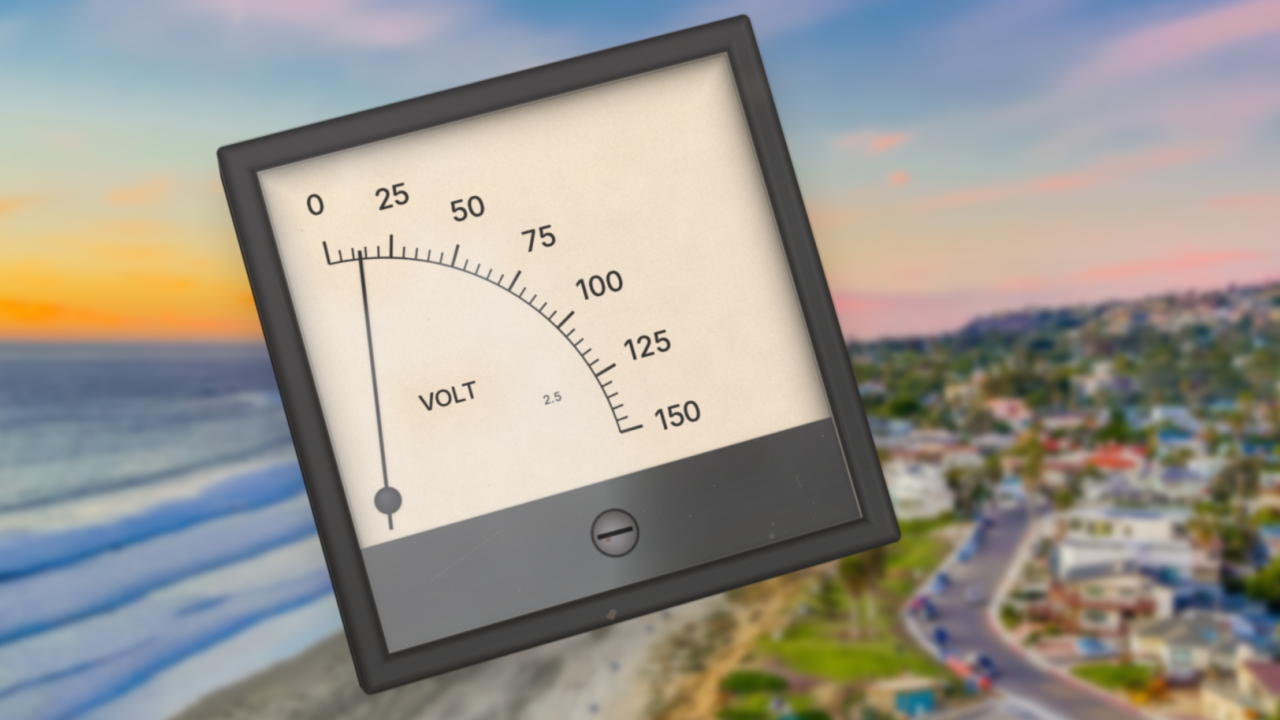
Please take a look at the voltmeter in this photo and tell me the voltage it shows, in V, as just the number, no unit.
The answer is 12.5
